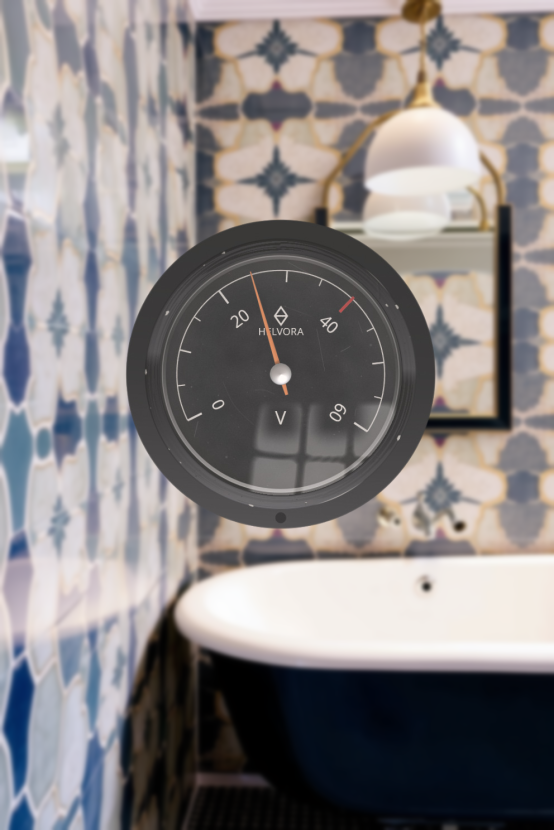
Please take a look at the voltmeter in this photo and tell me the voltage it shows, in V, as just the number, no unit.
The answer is 25
